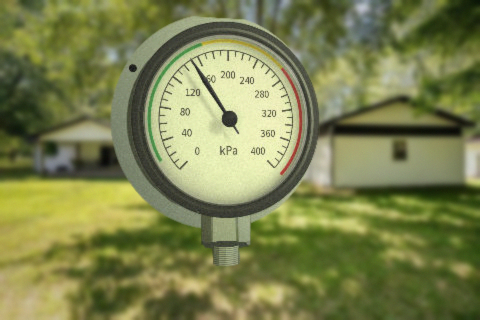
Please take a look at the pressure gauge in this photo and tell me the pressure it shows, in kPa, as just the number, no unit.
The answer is 150
